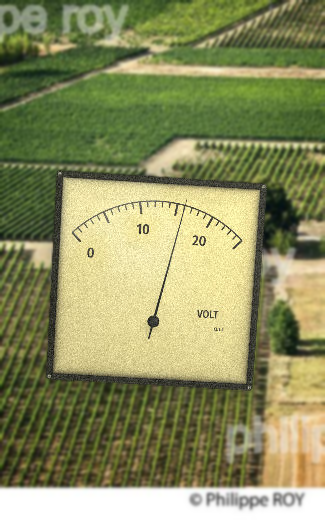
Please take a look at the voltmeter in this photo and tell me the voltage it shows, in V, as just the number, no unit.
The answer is 16
